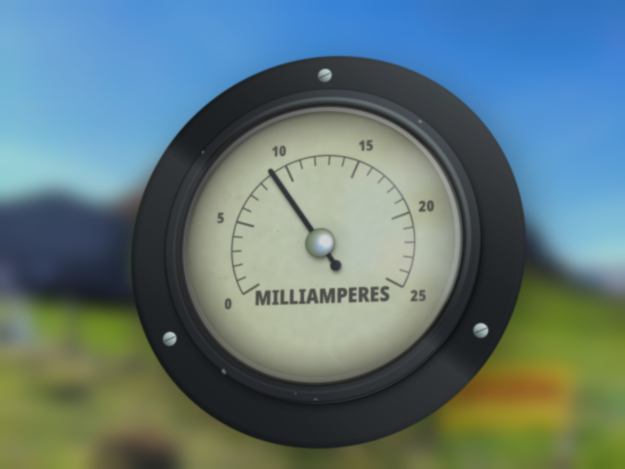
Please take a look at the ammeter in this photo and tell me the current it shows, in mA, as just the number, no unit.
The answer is 9
